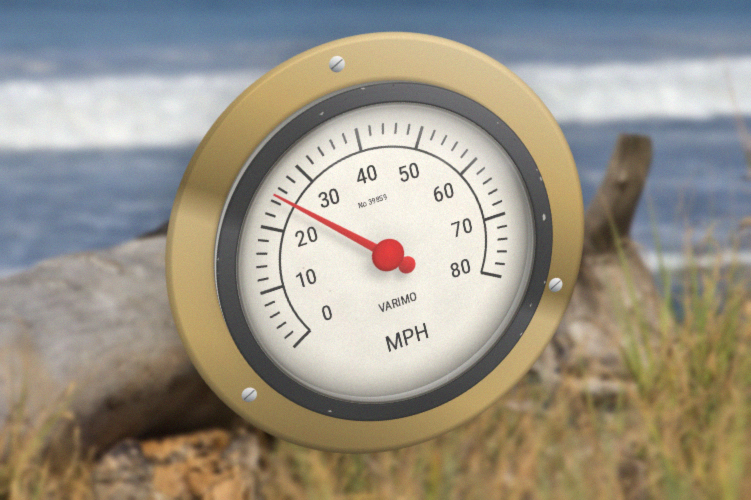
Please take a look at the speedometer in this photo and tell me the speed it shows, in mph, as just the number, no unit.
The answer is 25
